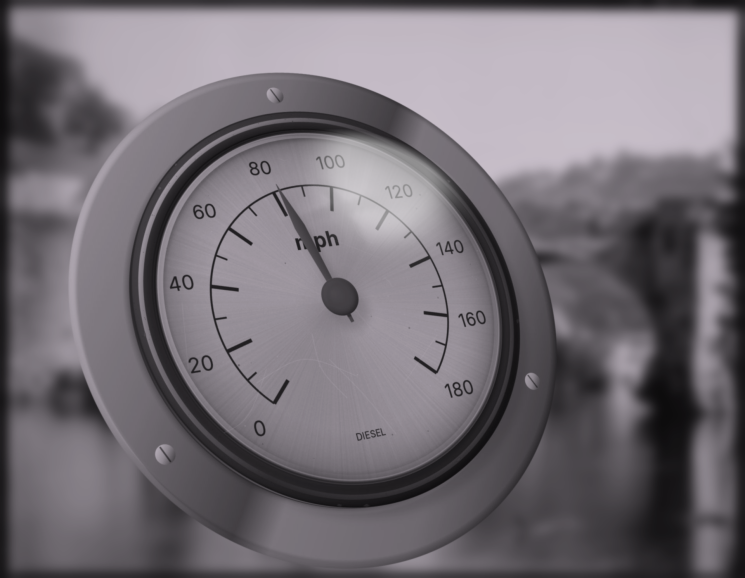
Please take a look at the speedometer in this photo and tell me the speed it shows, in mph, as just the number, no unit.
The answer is 80
